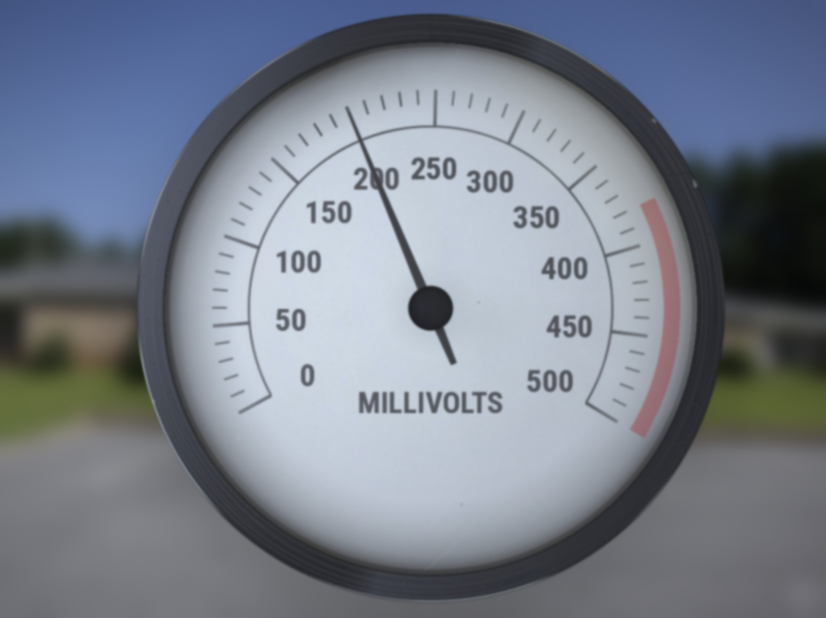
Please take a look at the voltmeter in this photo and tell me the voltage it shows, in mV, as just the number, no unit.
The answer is 200
